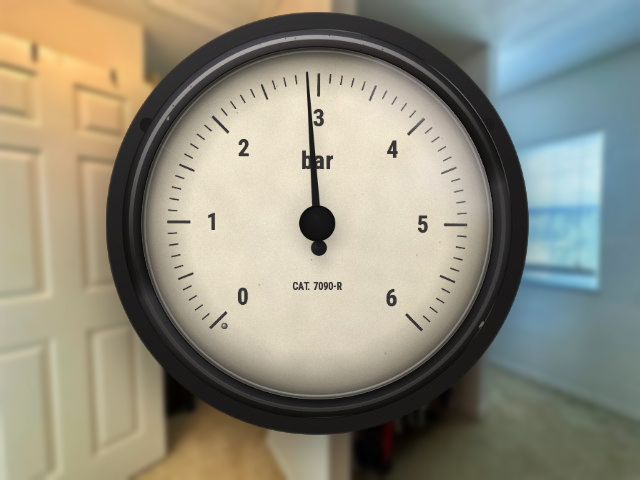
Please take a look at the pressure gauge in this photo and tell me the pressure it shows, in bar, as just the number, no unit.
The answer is 2.9
